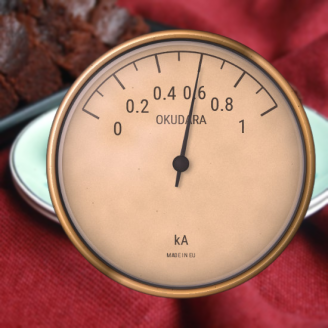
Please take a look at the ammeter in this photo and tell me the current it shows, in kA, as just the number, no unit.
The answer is 0.6
